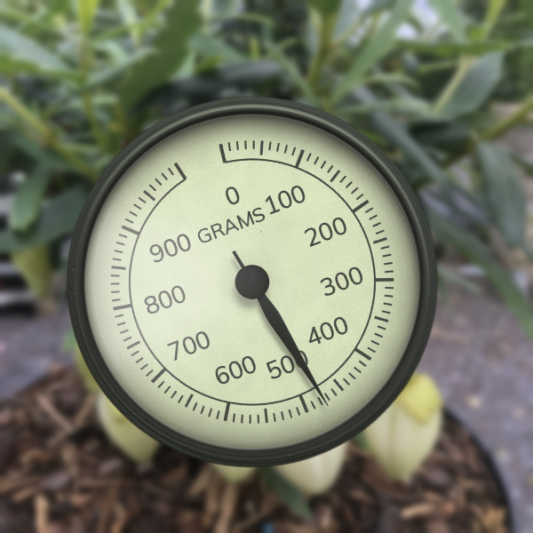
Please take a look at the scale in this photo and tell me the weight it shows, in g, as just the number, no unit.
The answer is 475
